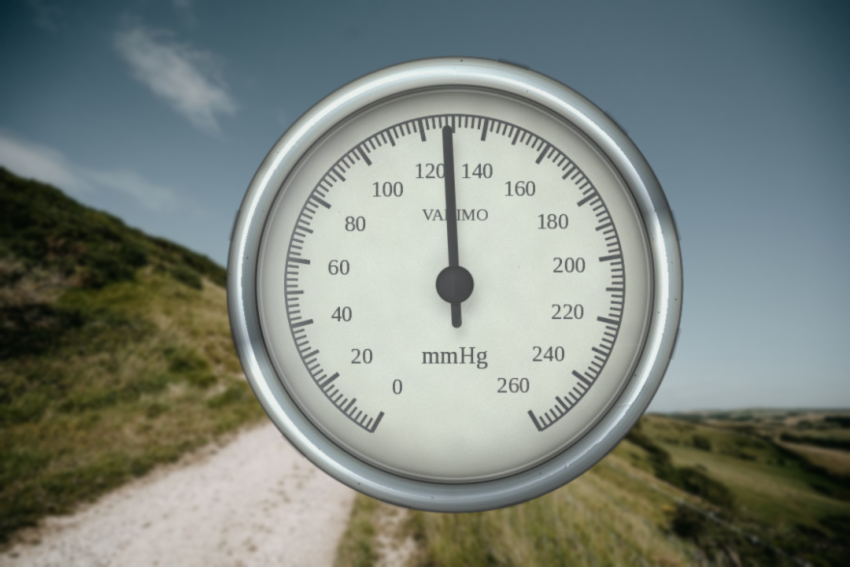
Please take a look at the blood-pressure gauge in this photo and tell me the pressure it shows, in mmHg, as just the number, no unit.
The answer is 128
